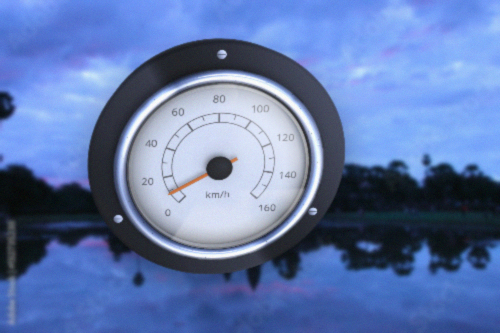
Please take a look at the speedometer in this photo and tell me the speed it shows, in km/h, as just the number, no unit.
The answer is 10
